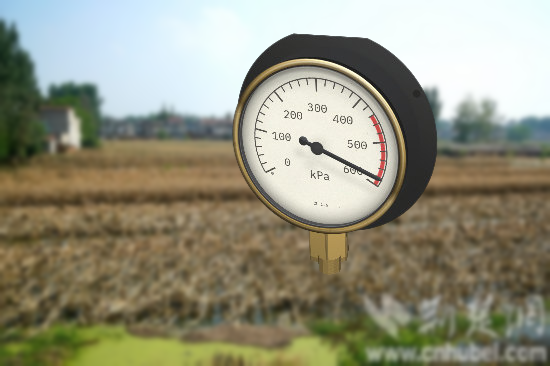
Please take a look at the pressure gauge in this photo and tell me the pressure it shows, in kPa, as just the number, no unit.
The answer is 580
